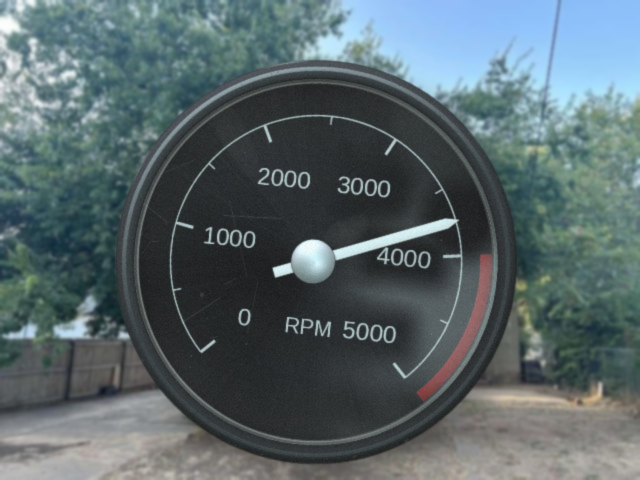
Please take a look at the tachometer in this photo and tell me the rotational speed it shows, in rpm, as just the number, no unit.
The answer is 3750
